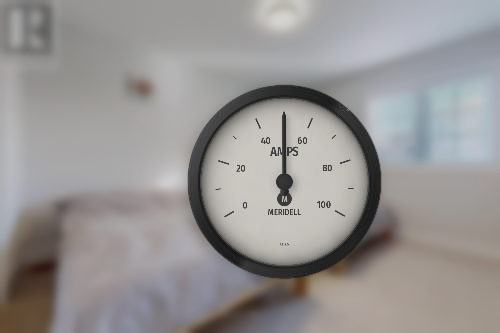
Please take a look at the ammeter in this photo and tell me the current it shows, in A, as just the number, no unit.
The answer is 50
